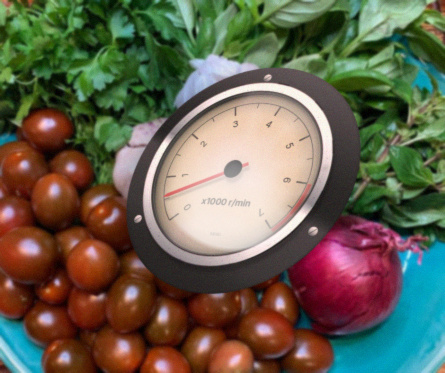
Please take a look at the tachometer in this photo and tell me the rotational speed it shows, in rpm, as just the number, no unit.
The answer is 500
